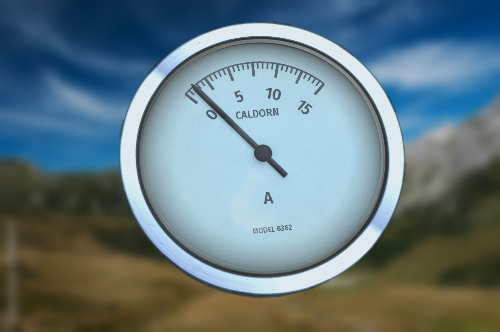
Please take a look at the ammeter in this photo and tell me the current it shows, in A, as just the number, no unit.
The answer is 1
